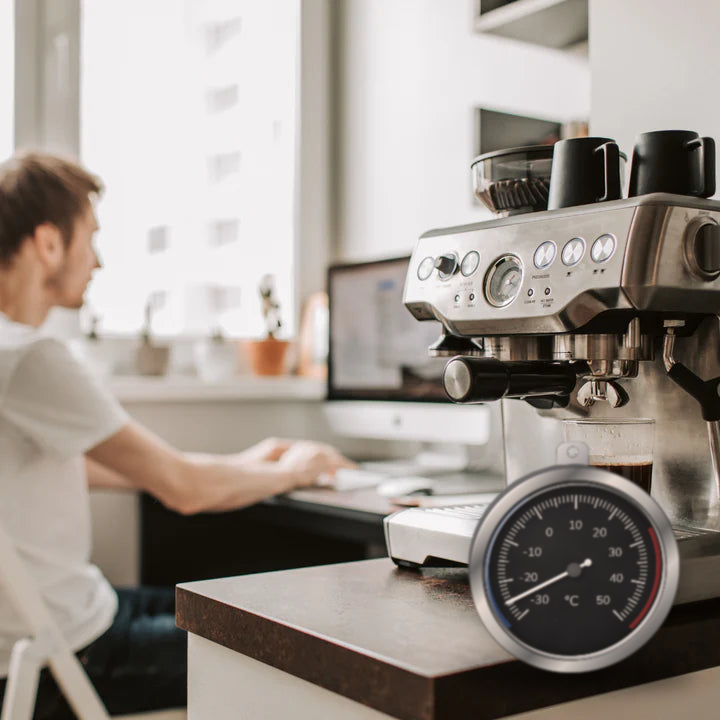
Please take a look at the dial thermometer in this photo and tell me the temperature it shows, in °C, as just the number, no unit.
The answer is -25
